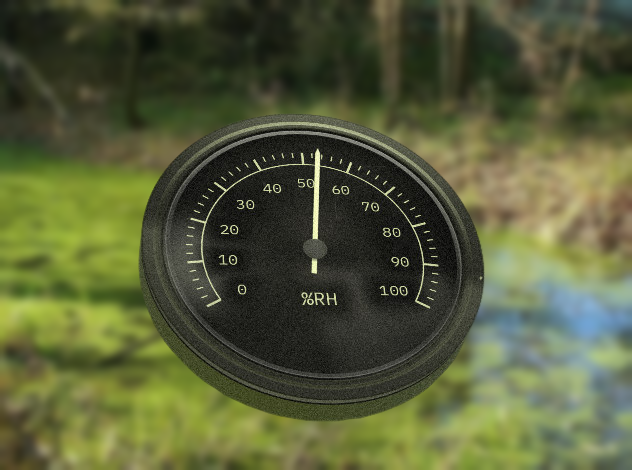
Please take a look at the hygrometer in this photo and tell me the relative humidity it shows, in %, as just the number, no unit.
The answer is 53
